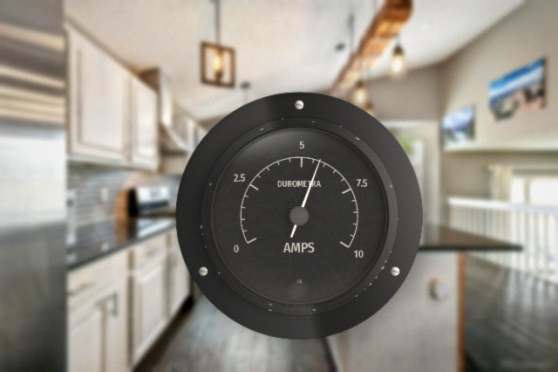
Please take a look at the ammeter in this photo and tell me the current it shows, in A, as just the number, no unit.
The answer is 5.75
